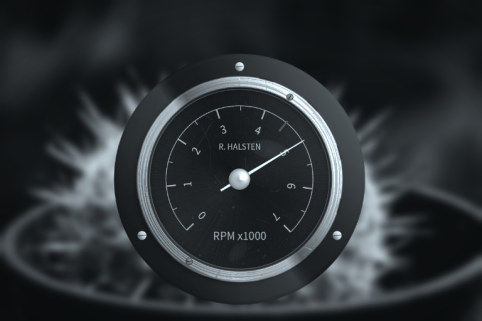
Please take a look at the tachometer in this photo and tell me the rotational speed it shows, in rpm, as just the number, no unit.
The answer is 5000
